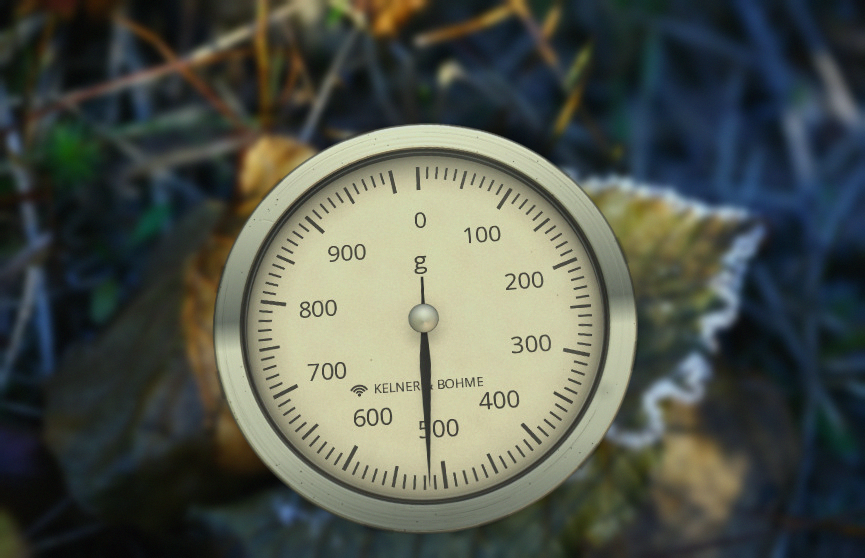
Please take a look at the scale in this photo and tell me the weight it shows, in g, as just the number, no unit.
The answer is 515
